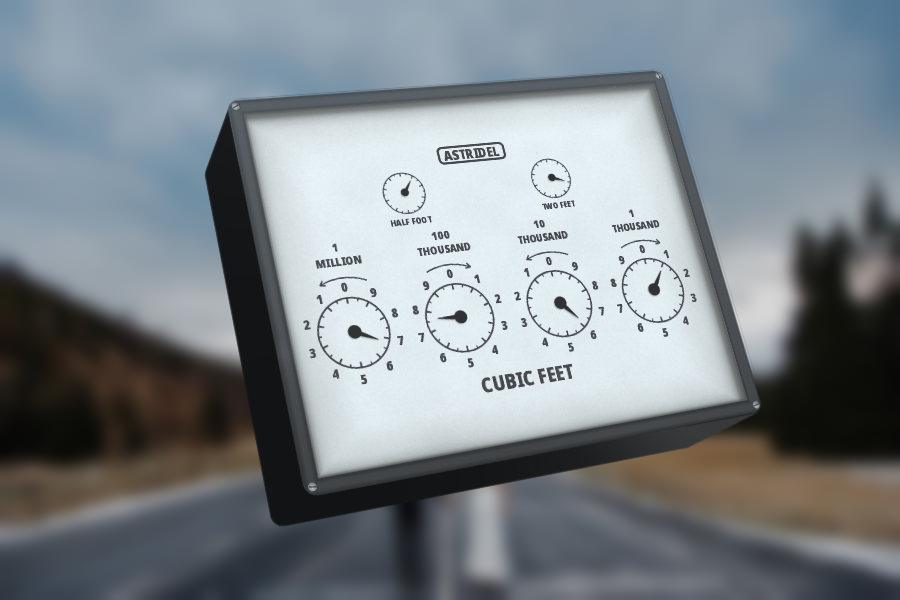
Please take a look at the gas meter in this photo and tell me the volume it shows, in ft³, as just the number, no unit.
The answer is 676100
